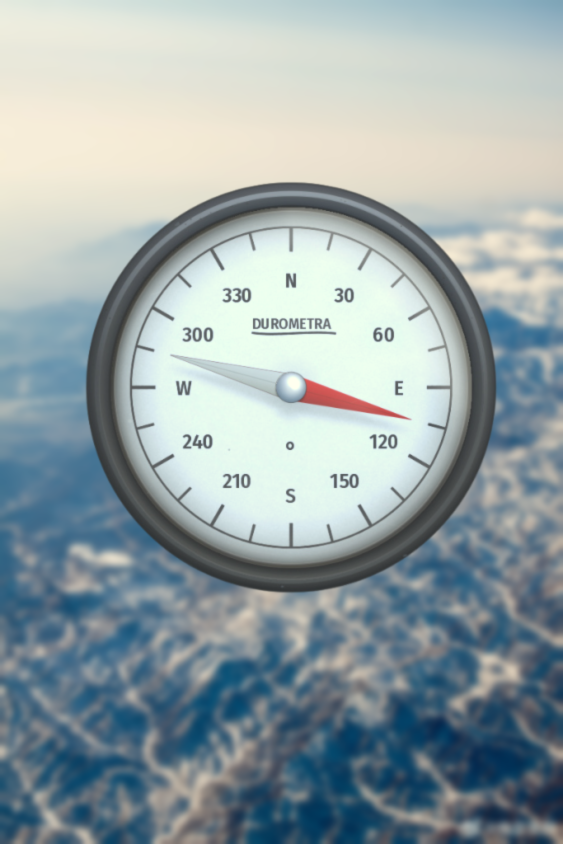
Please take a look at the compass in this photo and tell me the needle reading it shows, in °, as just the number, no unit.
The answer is 105
